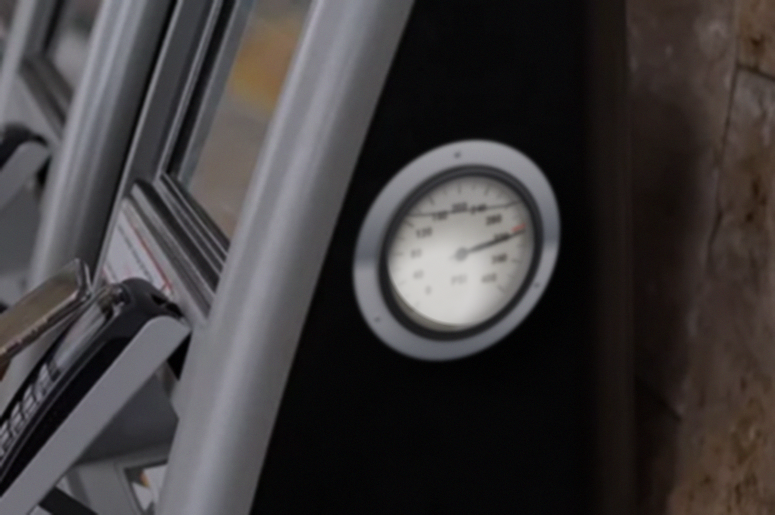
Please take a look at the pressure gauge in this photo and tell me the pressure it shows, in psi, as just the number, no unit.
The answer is 320
